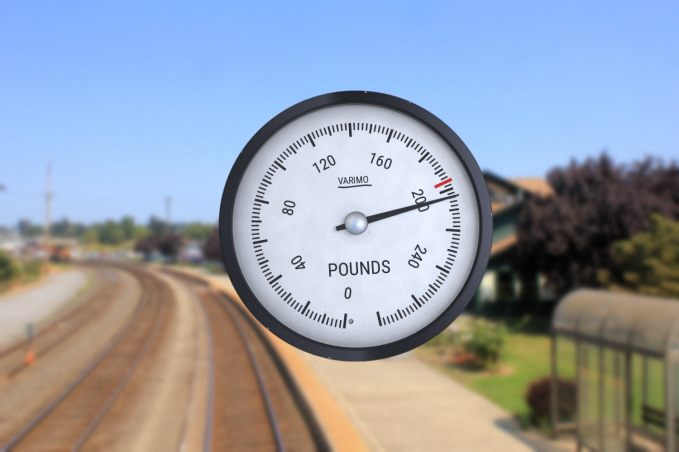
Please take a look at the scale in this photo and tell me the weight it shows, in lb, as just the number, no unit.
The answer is 204
